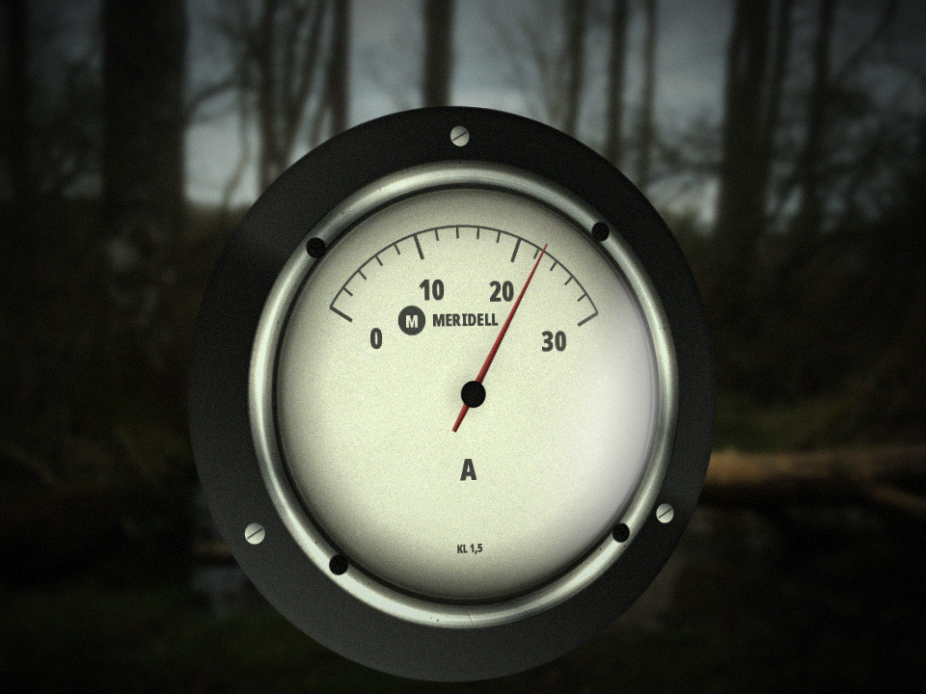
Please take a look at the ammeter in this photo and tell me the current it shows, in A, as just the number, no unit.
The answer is 22
